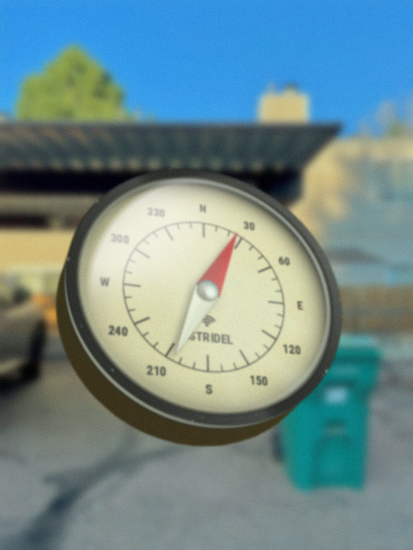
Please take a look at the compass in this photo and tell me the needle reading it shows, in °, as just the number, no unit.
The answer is 25
